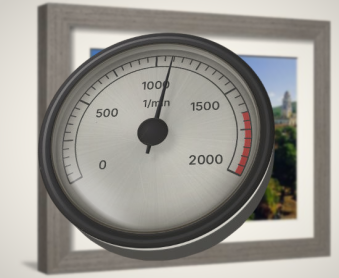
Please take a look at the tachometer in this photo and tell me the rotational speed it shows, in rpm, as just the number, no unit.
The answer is 1100
